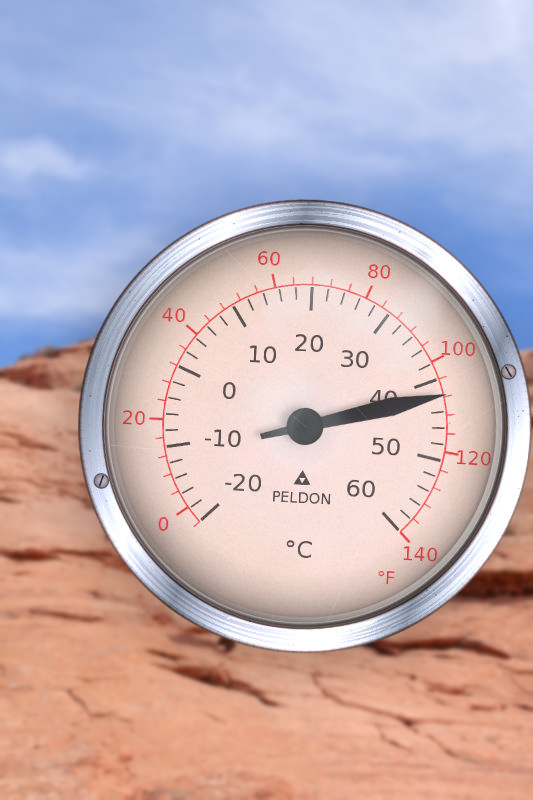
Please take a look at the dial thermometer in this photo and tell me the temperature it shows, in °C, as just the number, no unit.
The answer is 42
